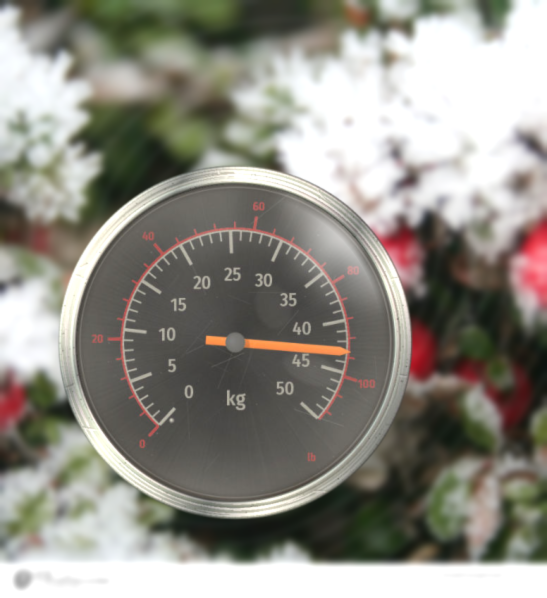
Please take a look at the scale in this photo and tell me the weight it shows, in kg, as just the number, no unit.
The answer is 43
